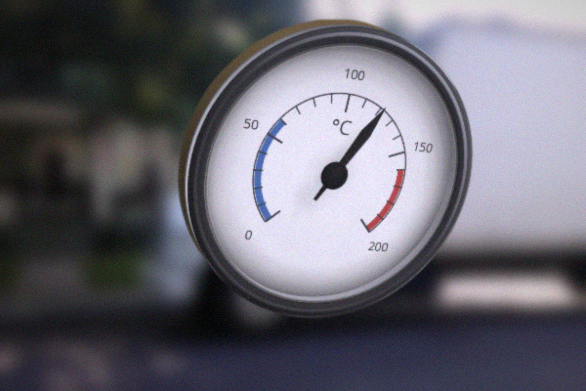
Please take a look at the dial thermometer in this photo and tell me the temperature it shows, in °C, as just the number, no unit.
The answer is 120
